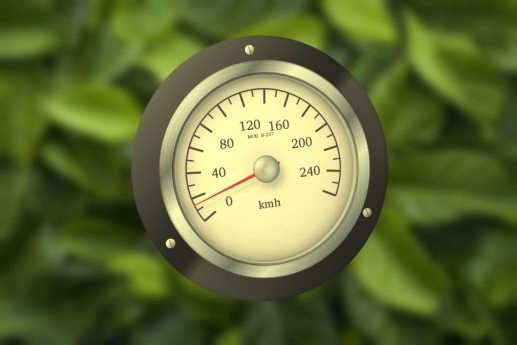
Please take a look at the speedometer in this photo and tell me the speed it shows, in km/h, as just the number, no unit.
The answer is 15
